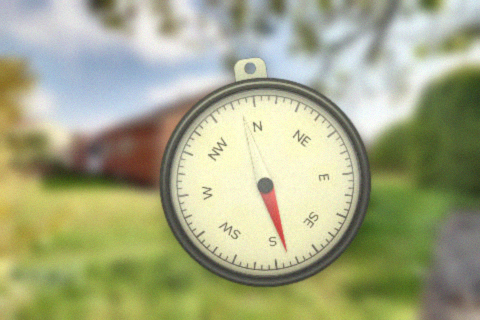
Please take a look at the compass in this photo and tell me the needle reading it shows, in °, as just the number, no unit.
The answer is 170
